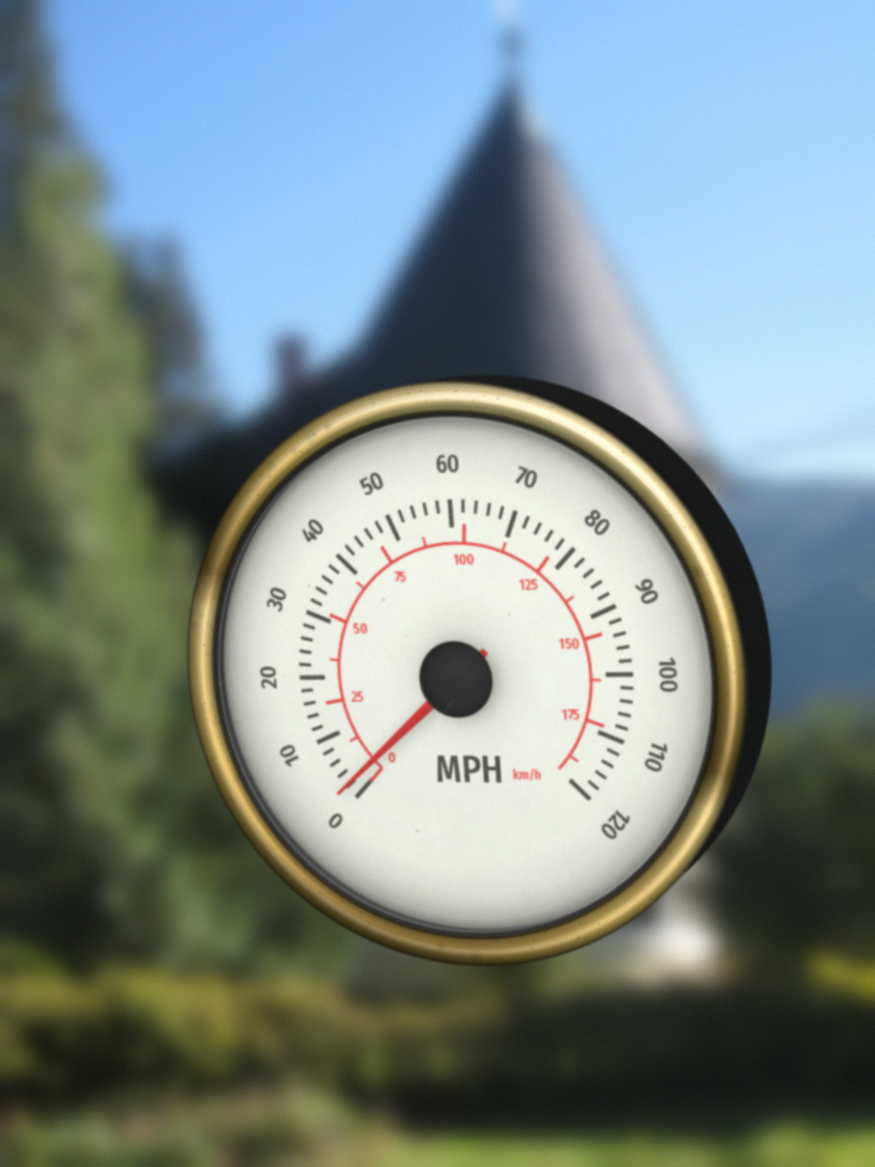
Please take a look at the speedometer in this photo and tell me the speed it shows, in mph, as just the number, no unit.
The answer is 2
